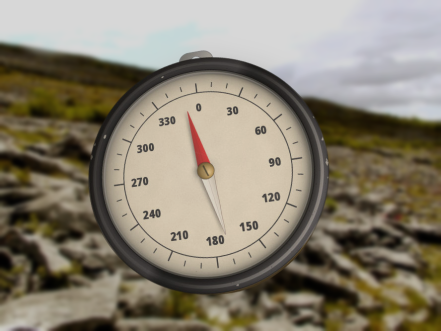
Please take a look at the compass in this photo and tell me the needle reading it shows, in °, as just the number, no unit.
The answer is 350
